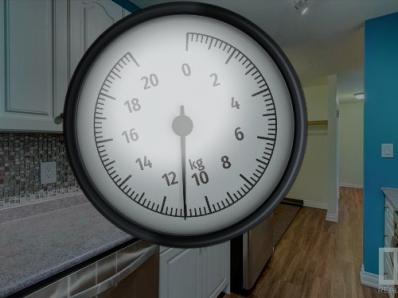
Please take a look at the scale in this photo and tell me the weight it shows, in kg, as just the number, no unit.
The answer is 11
